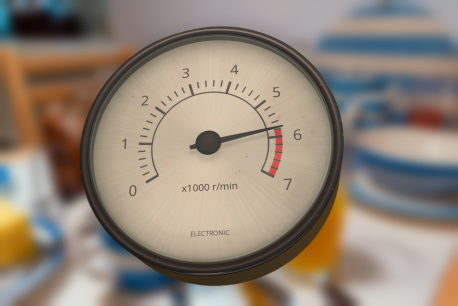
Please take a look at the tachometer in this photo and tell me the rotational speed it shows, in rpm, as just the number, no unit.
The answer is 5800
